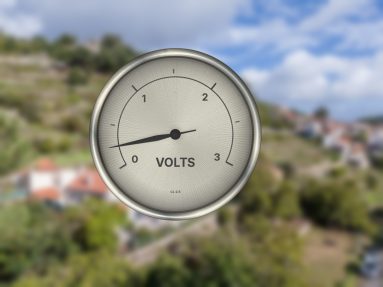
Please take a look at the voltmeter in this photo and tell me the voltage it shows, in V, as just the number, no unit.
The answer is 0.25
